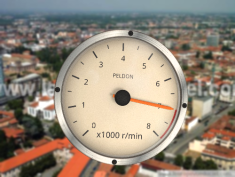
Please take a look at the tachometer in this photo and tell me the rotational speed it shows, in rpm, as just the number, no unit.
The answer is 7000
